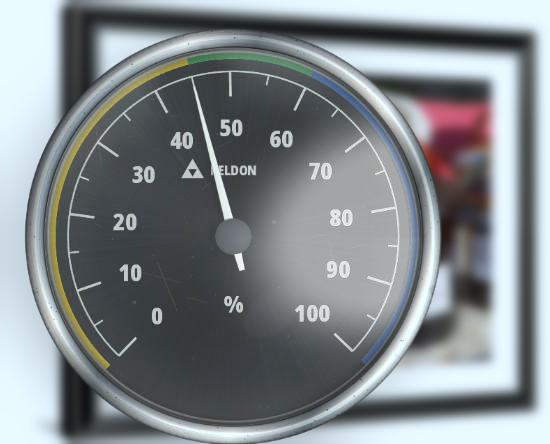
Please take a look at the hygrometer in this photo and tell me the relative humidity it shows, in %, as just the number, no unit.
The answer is 45
